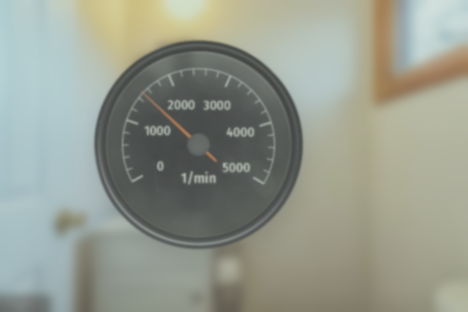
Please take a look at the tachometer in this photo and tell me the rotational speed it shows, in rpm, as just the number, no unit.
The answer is 1500
